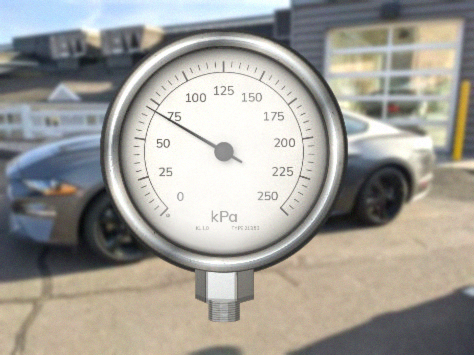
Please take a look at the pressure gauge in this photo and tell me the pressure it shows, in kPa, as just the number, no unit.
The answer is 70
